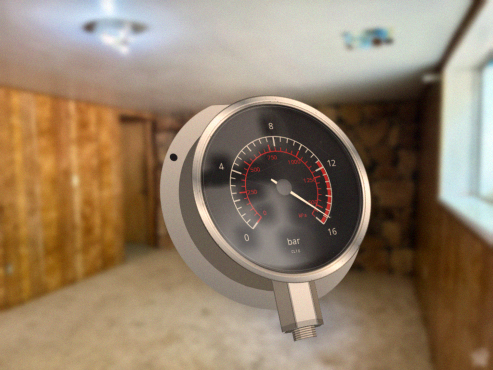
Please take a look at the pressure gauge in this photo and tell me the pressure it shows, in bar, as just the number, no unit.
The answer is 15.5
